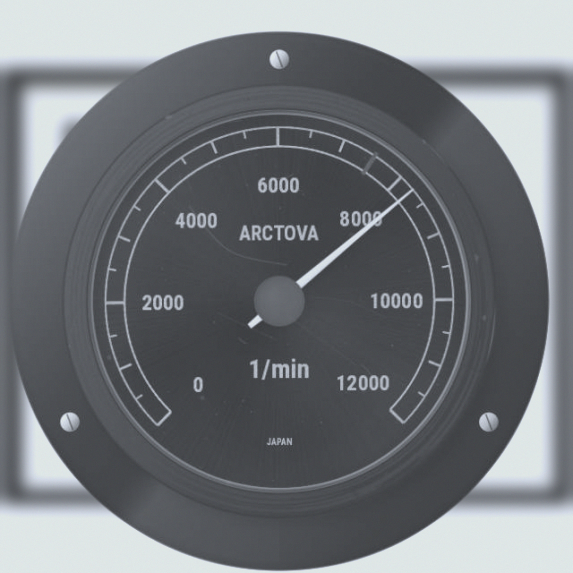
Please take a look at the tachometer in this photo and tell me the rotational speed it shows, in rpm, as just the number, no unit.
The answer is 8250
